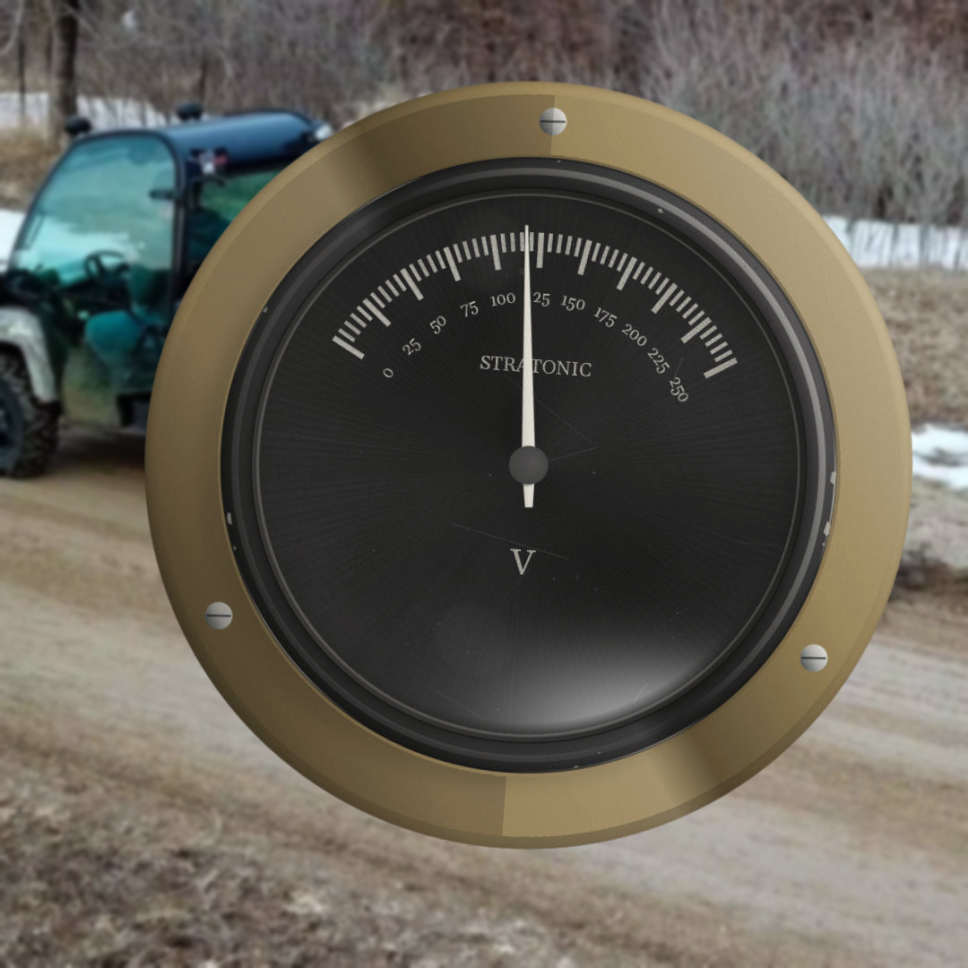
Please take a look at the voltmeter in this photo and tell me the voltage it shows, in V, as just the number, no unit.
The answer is 117.5
